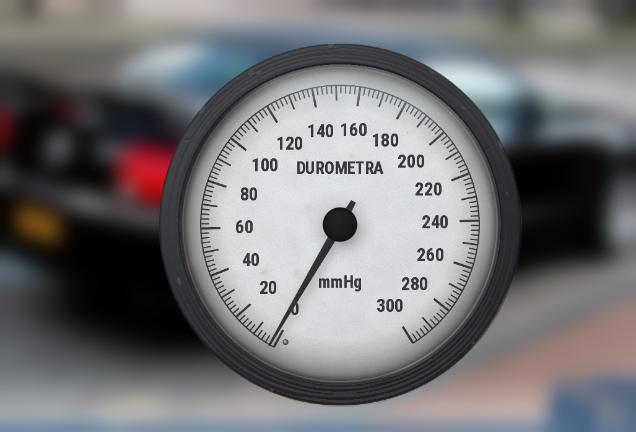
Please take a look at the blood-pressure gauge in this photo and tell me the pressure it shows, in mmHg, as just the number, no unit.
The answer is 2
